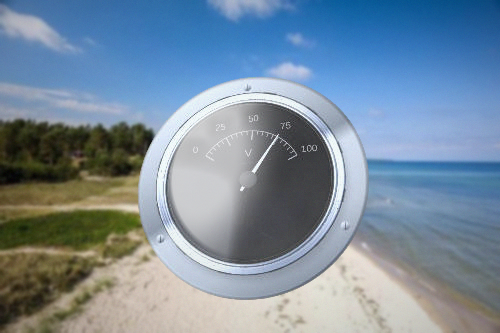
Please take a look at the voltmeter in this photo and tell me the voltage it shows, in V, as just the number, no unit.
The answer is 75
